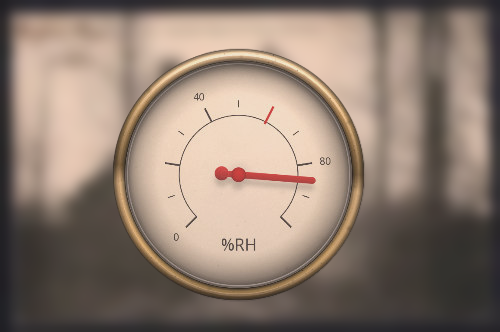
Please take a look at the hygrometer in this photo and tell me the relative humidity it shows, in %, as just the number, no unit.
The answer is 85
